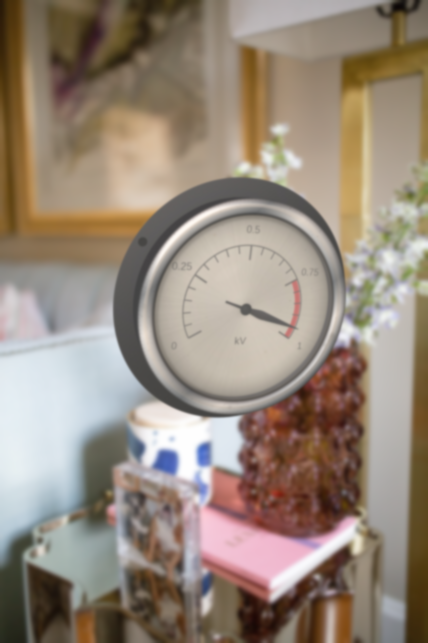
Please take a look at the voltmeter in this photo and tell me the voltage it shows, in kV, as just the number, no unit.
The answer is 0.95
